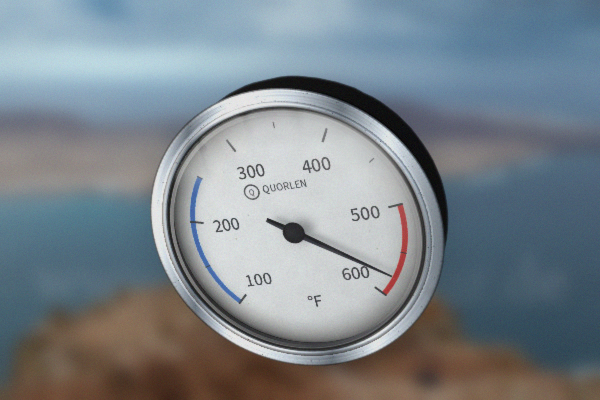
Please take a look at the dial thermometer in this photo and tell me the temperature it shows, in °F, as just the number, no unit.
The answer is 575
